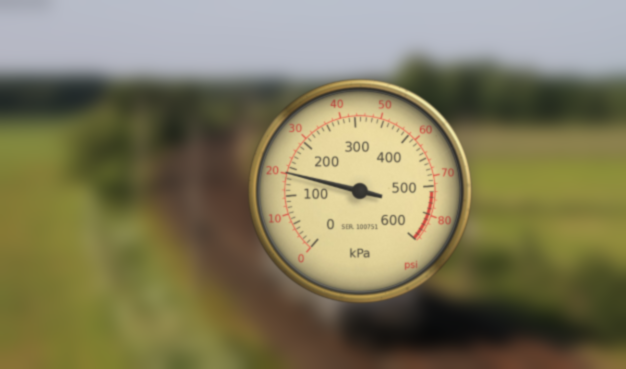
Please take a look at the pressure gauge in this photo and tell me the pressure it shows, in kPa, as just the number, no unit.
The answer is 140
